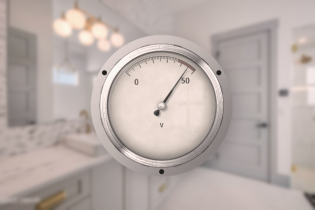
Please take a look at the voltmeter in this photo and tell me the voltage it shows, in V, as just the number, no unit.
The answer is 45
